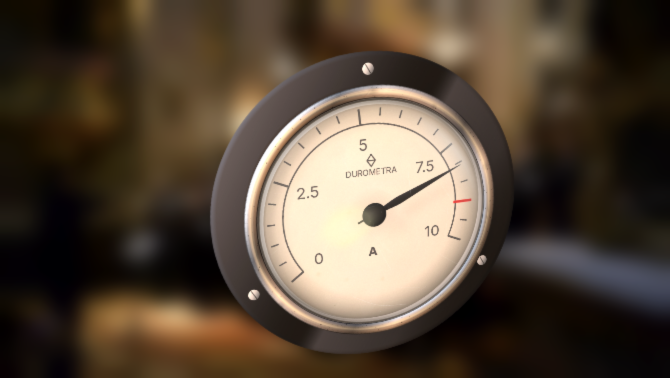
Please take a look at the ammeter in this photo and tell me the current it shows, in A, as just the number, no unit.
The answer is 8
